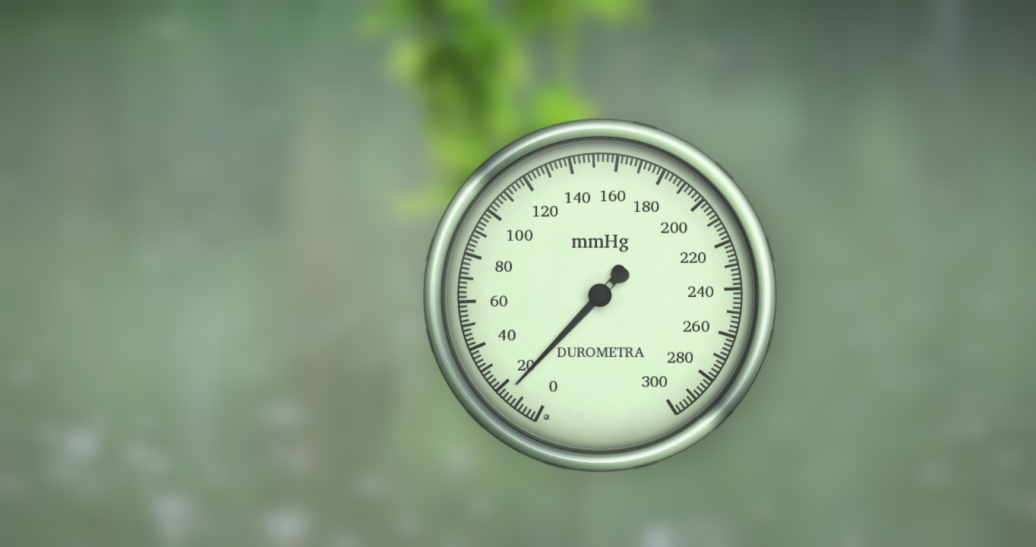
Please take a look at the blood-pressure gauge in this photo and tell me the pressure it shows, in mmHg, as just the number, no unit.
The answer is 16
